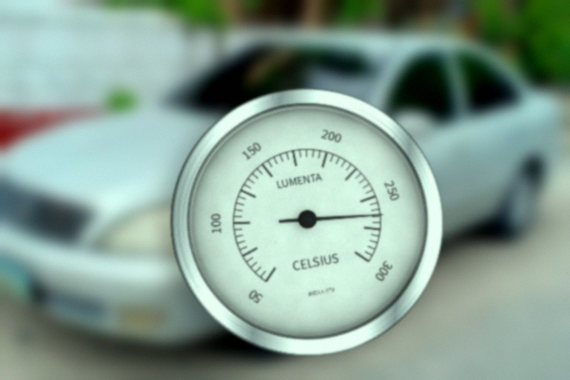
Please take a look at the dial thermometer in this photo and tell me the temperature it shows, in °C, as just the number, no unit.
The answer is 265
